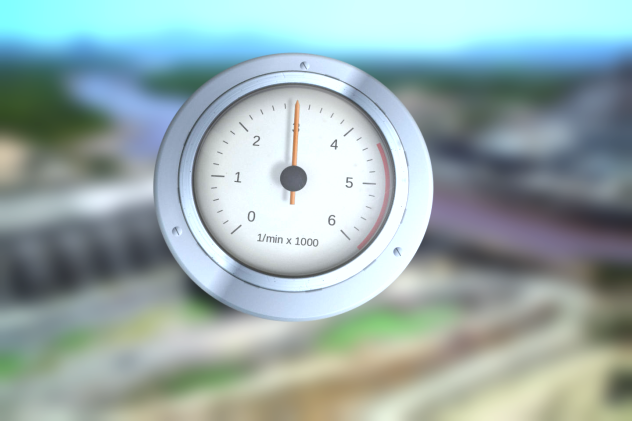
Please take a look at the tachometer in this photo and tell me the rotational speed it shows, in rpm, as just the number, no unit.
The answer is 3000
